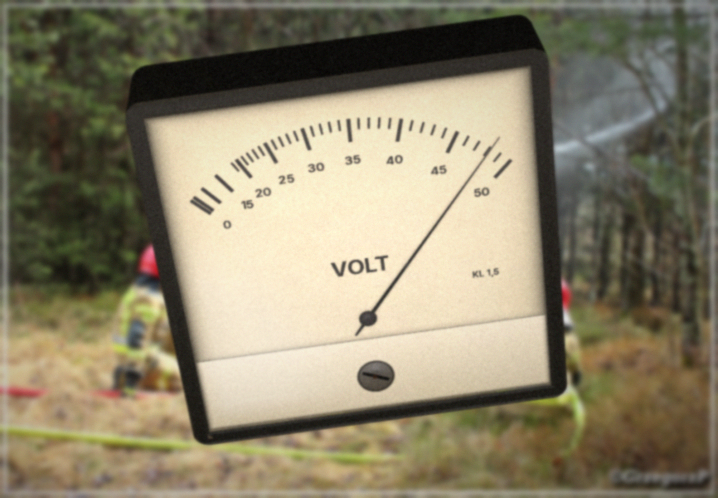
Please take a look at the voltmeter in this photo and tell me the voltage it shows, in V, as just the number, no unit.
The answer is 48
